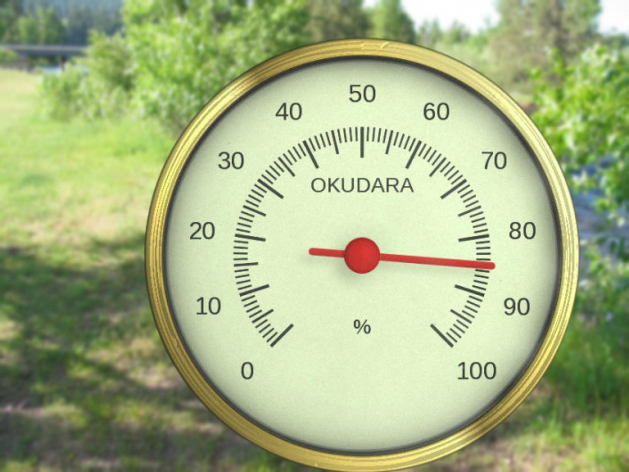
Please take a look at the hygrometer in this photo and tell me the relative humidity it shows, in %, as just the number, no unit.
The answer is 85
